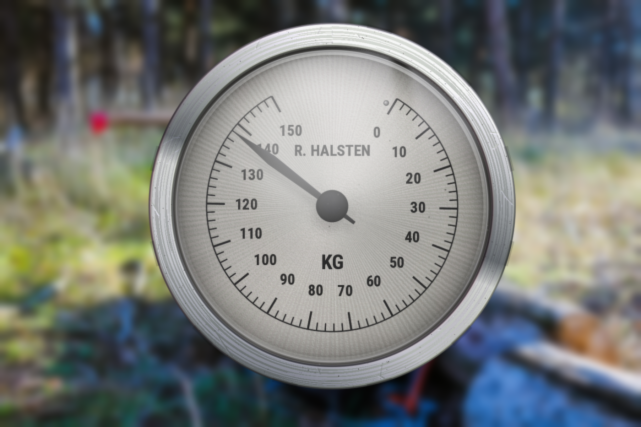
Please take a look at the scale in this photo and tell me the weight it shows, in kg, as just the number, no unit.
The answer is 138
